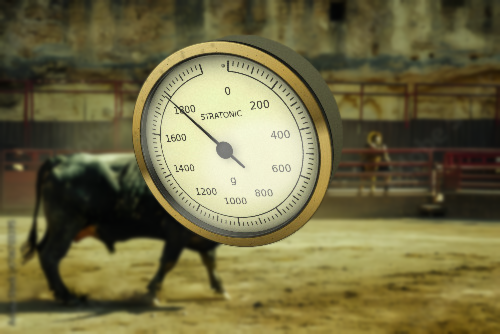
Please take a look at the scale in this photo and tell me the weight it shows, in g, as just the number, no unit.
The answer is 1800
